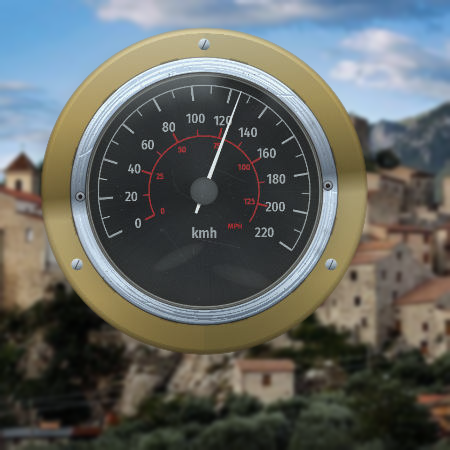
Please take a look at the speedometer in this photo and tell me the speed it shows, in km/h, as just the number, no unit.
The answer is 125
